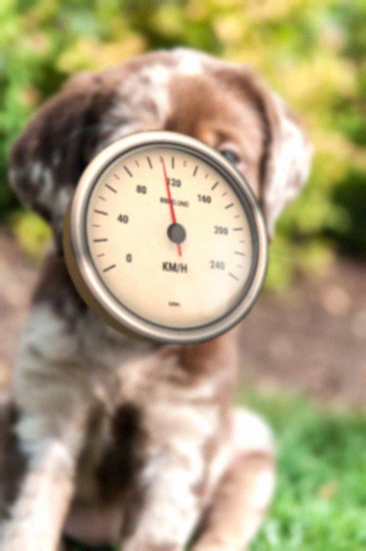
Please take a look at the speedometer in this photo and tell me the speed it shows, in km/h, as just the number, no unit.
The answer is 110
